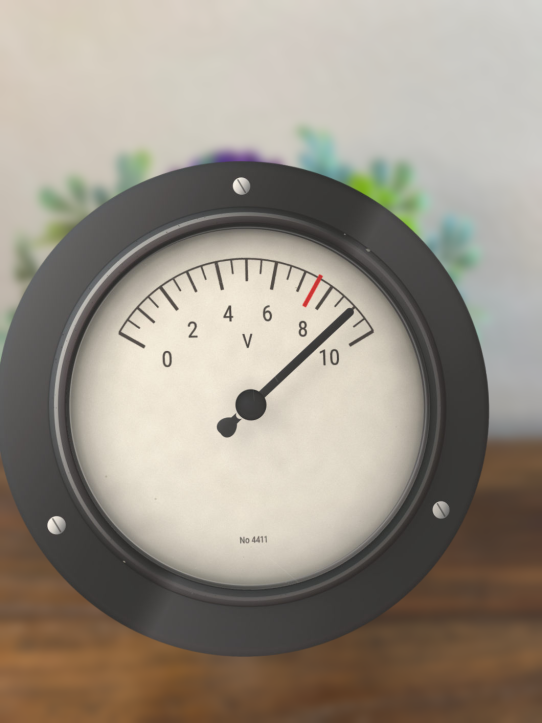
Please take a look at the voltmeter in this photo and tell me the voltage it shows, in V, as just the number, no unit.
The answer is 9
